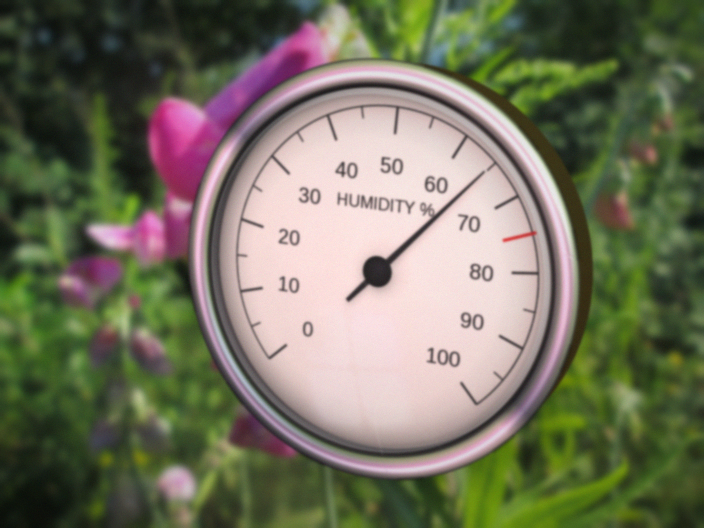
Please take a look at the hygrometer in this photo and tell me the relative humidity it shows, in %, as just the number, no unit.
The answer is 65
